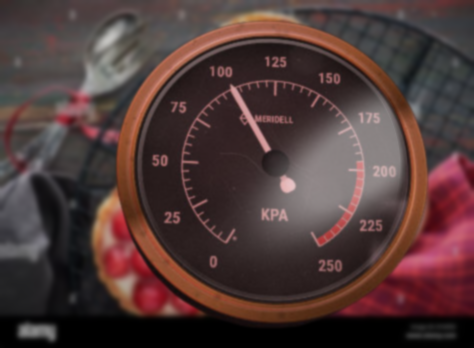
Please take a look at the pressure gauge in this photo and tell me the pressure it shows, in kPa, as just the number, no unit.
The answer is 100
